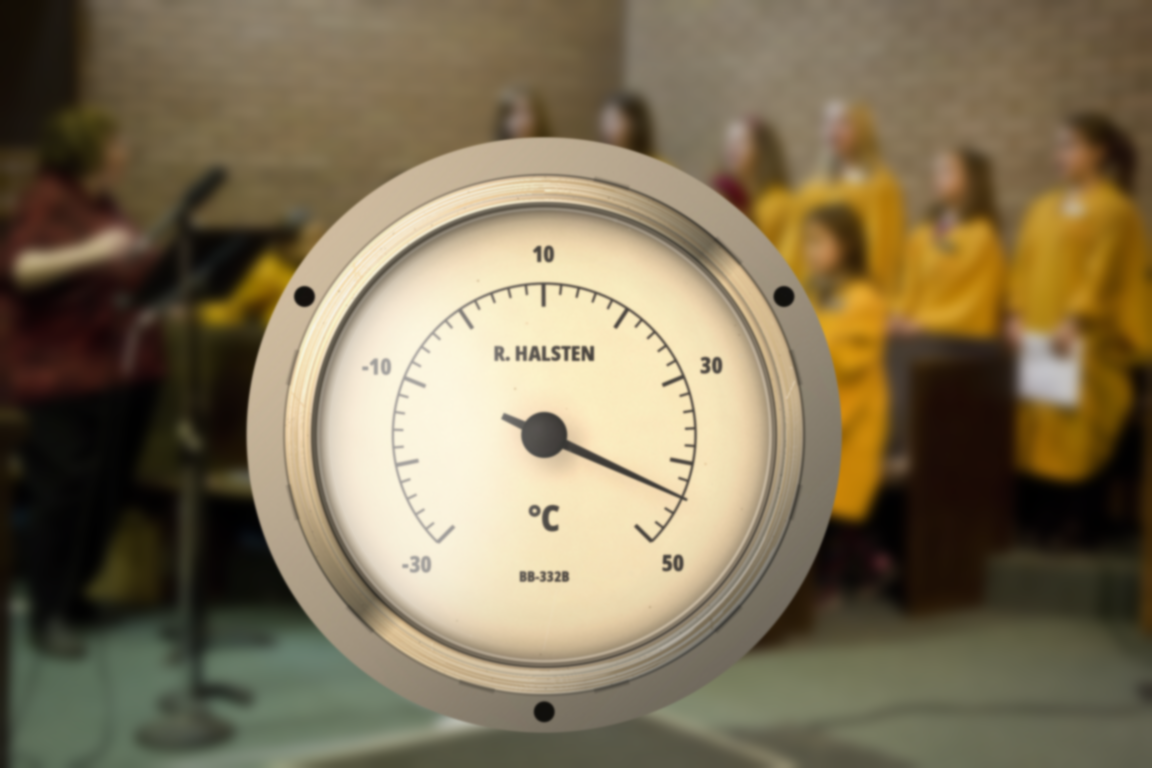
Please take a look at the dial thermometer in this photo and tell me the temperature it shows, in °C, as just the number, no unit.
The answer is 44
